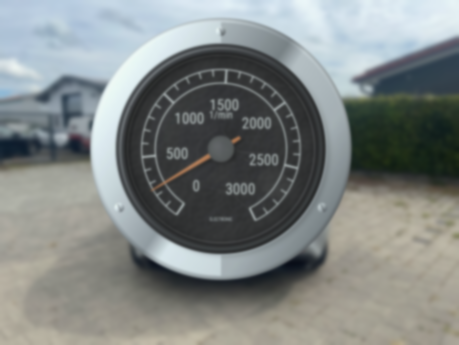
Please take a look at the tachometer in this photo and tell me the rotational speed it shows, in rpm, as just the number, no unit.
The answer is 250
